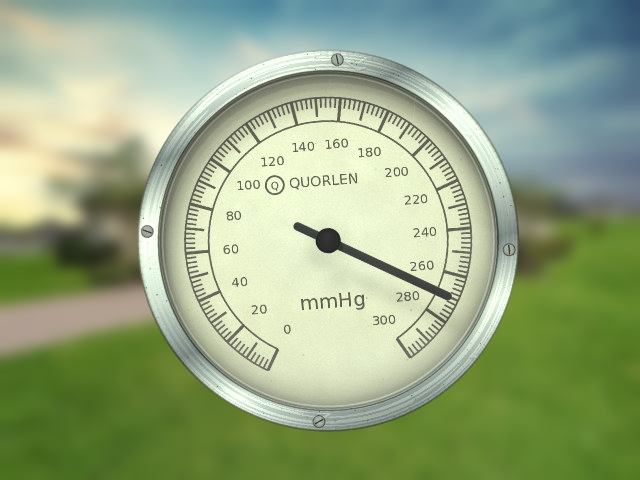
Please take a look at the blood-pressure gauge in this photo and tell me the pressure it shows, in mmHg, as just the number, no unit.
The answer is 270
